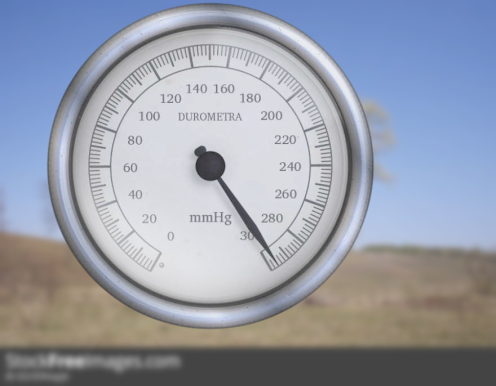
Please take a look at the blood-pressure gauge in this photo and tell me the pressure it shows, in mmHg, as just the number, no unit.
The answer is 296
